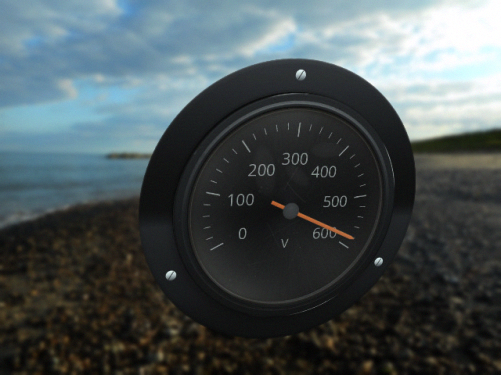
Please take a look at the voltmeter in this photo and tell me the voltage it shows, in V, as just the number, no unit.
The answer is 580
